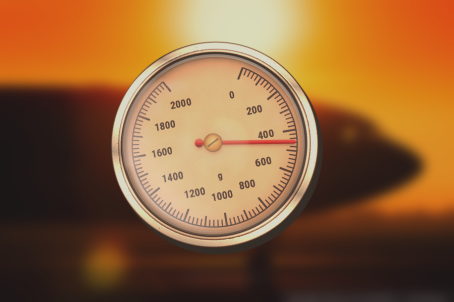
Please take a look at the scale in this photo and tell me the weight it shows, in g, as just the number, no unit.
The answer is 460
